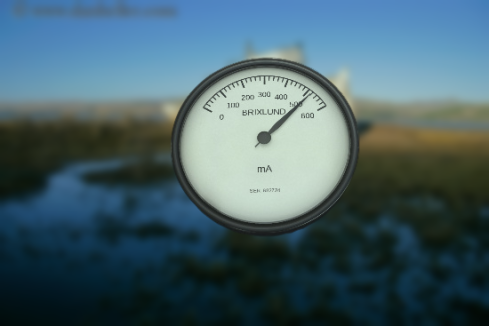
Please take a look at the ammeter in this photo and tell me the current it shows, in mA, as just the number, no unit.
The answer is 520
